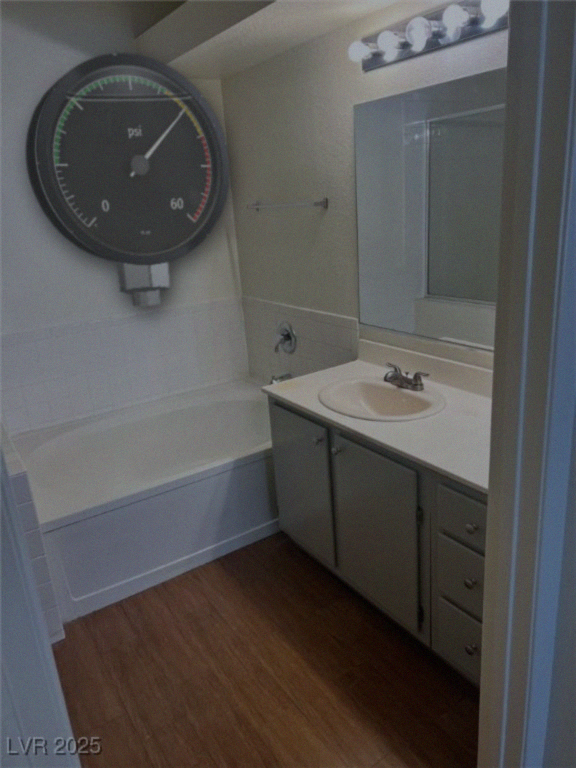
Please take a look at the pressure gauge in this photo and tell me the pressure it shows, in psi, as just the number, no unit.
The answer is 40
